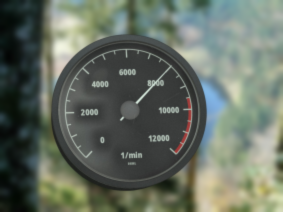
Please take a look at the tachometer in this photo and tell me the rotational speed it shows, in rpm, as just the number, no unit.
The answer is 8000
